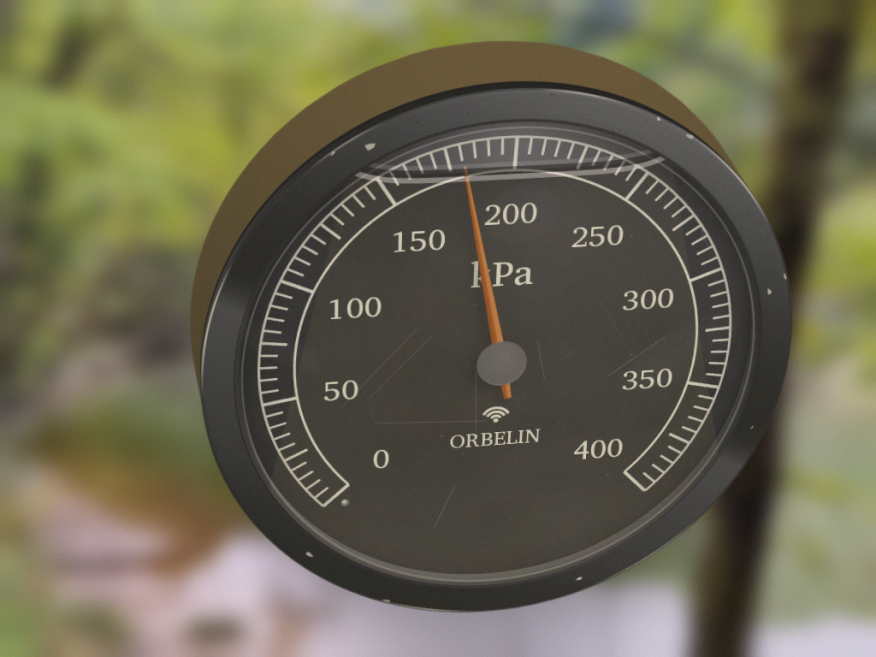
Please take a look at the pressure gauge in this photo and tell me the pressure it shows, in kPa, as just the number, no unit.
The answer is 180
